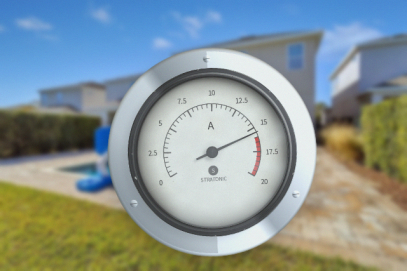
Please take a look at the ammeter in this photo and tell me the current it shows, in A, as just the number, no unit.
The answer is 15.5
